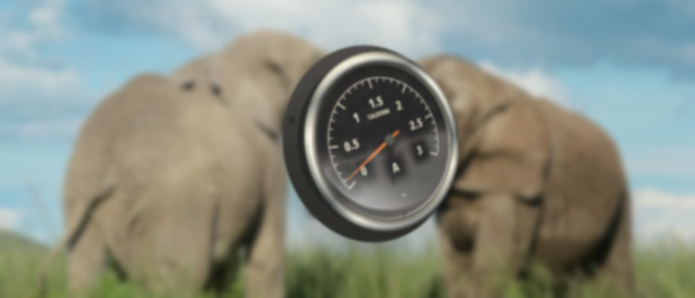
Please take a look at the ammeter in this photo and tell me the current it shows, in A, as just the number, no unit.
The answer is 0.1
